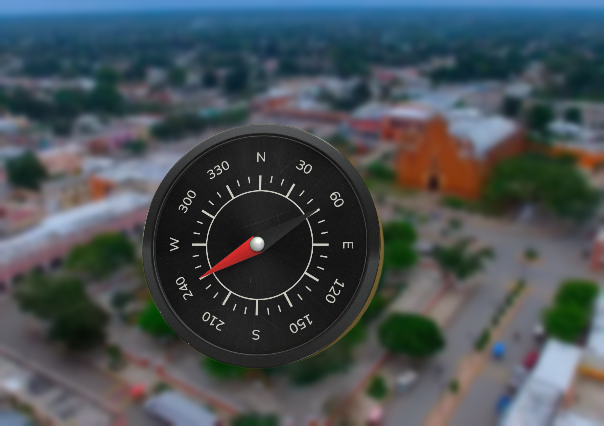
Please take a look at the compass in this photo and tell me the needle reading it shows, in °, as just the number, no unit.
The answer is 240
